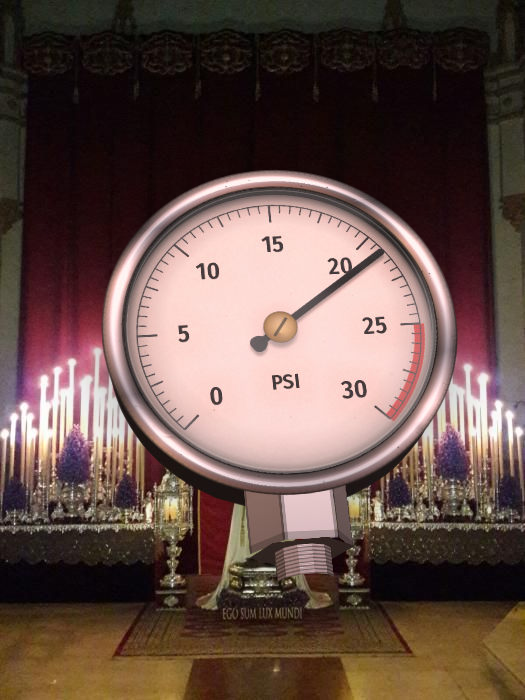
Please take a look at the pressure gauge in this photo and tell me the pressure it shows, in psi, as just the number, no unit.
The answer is 21
